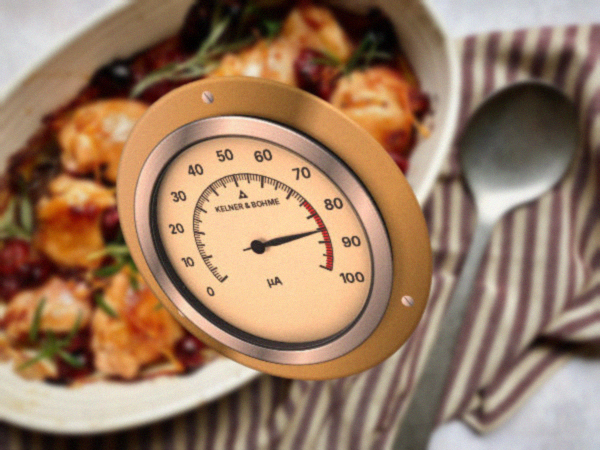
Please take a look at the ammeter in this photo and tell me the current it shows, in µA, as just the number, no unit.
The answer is 85
